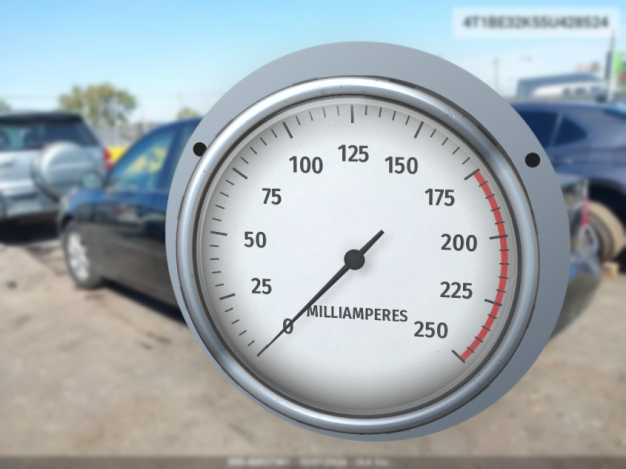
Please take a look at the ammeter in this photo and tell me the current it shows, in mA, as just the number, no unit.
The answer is 0
